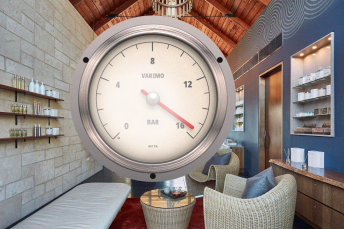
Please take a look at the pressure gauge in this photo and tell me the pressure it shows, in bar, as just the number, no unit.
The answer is 15.5
